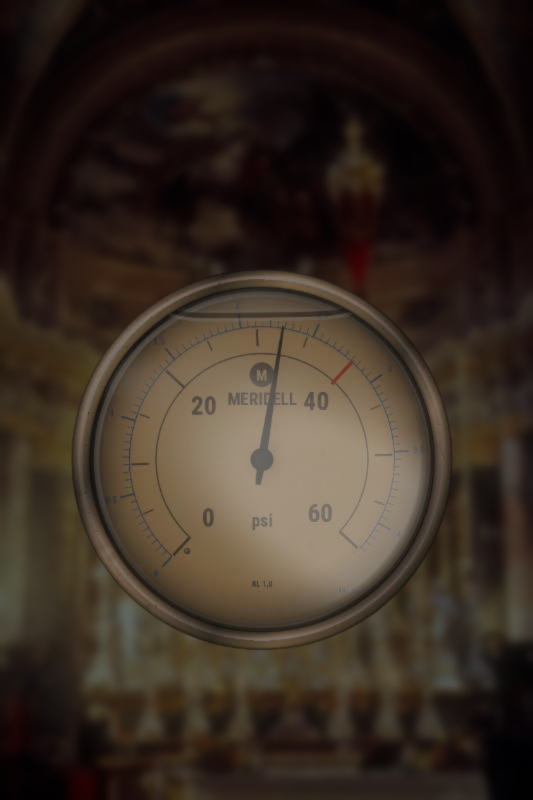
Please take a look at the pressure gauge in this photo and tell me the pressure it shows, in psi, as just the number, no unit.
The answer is 32.5
